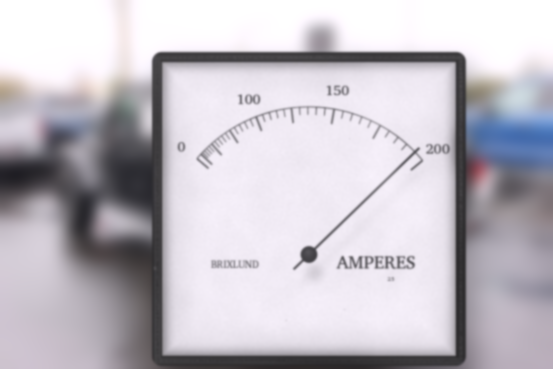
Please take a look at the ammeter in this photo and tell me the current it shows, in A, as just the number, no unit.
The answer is 195
